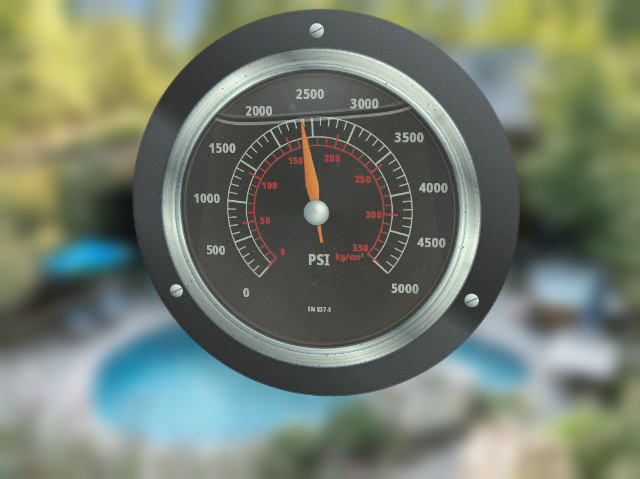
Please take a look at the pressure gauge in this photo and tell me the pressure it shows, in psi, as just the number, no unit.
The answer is 2400
